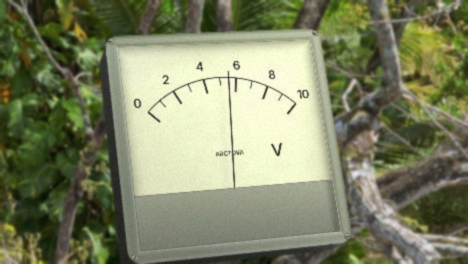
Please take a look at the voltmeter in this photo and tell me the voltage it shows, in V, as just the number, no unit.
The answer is 5.5
